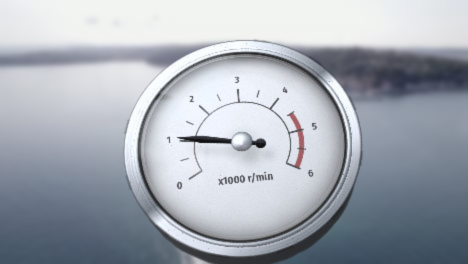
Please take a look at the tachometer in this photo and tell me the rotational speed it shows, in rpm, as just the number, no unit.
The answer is 1000
